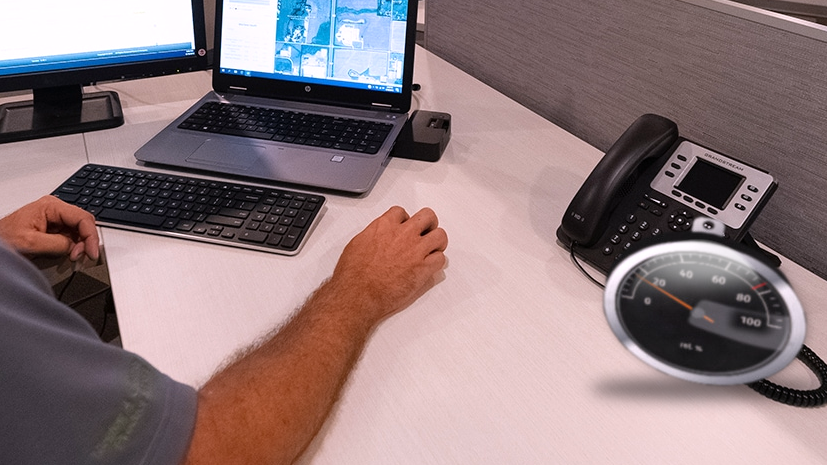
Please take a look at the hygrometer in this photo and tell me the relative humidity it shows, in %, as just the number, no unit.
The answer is 16
